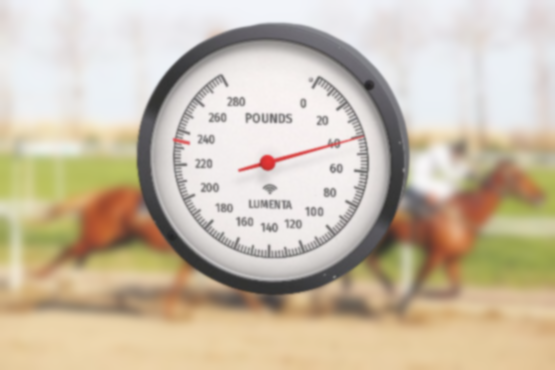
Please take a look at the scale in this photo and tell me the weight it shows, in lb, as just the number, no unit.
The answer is 40
